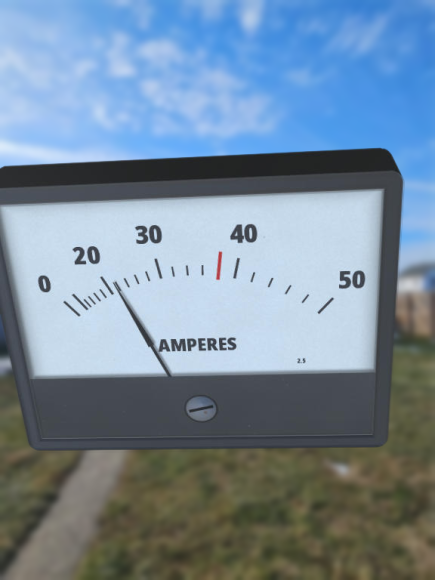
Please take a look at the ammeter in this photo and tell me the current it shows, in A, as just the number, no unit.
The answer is 22
